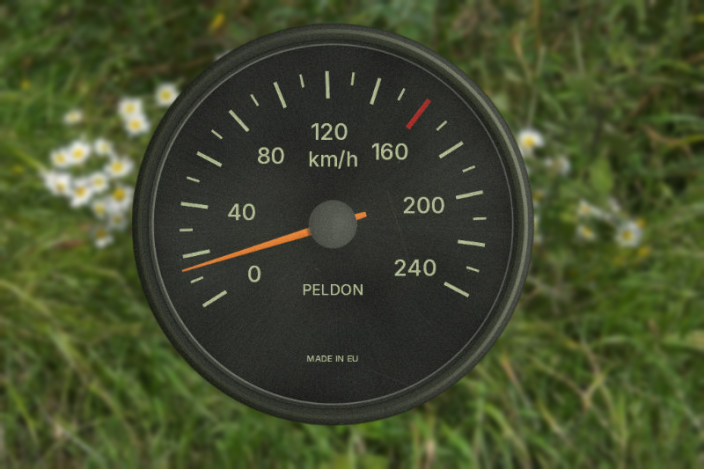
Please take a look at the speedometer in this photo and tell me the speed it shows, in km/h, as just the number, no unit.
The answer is 15
